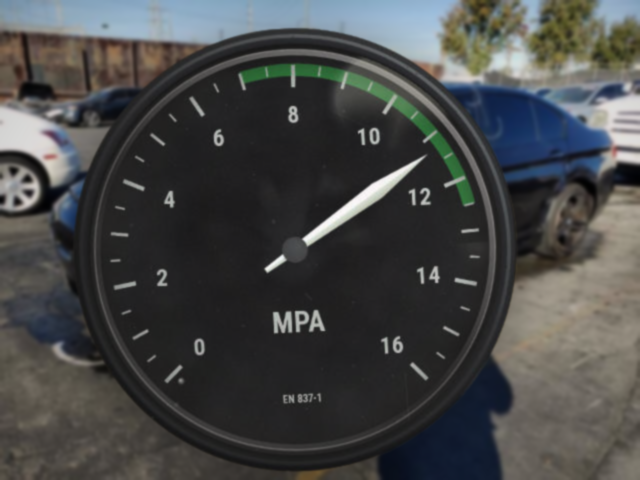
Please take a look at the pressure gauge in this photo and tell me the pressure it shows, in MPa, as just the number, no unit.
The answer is 11.25
